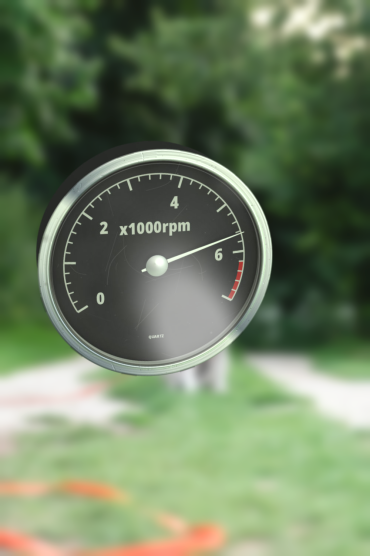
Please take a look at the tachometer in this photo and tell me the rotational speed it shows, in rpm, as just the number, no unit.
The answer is 5600
